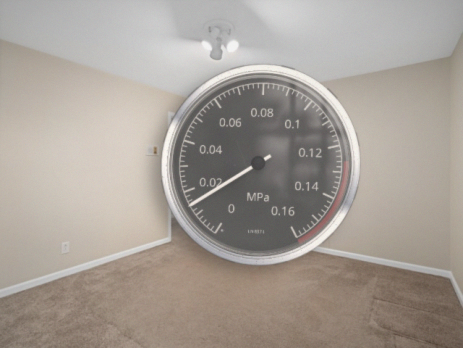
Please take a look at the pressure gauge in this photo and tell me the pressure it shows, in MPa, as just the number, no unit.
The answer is 0.014
